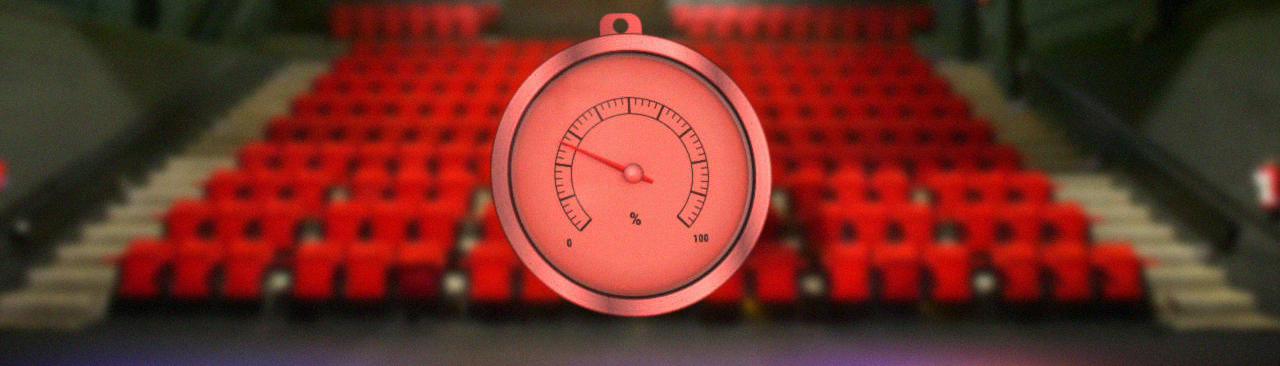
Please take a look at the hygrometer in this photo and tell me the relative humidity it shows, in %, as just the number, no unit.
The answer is 26
